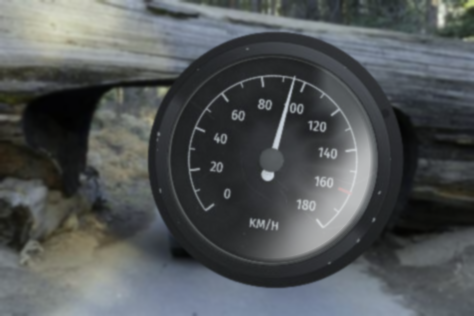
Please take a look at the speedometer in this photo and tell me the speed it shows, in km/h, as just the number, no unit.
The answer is 95
